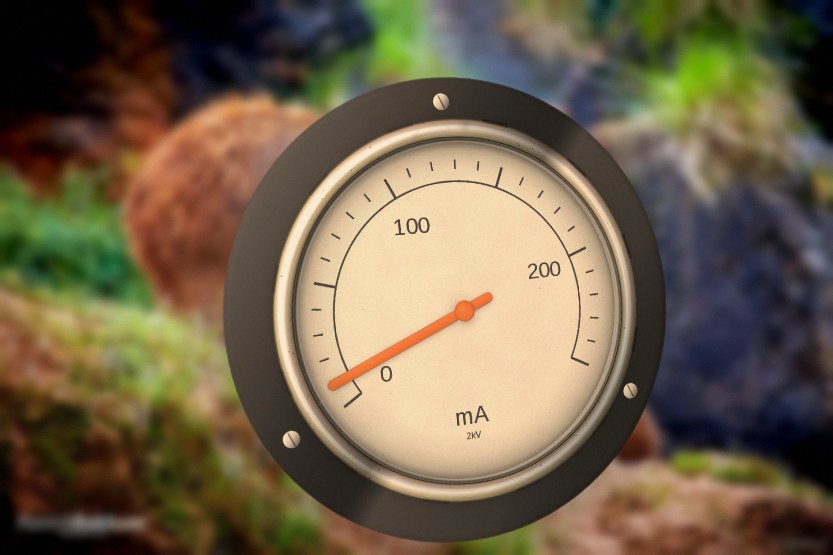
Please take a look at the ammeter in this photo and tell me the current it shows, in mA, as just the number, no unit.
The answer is 10
